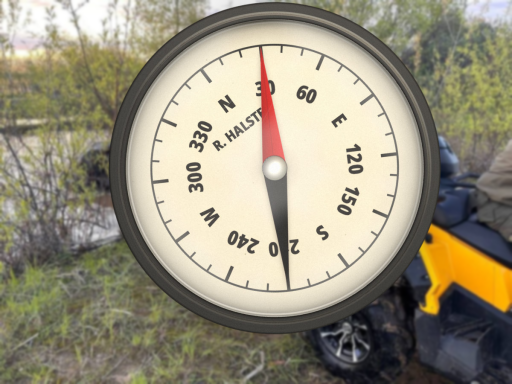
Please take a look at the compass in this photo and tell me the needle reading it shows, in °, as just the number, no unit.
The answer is 30
